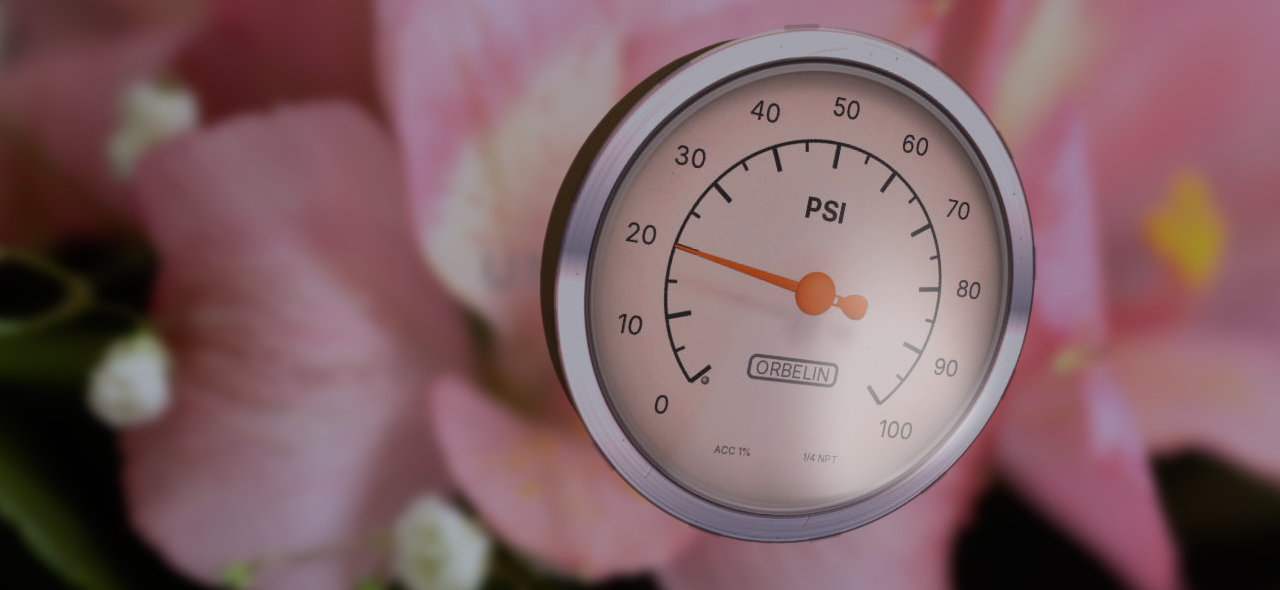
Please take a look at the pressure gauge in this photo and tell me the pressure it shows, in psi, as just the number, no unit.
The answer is 20
